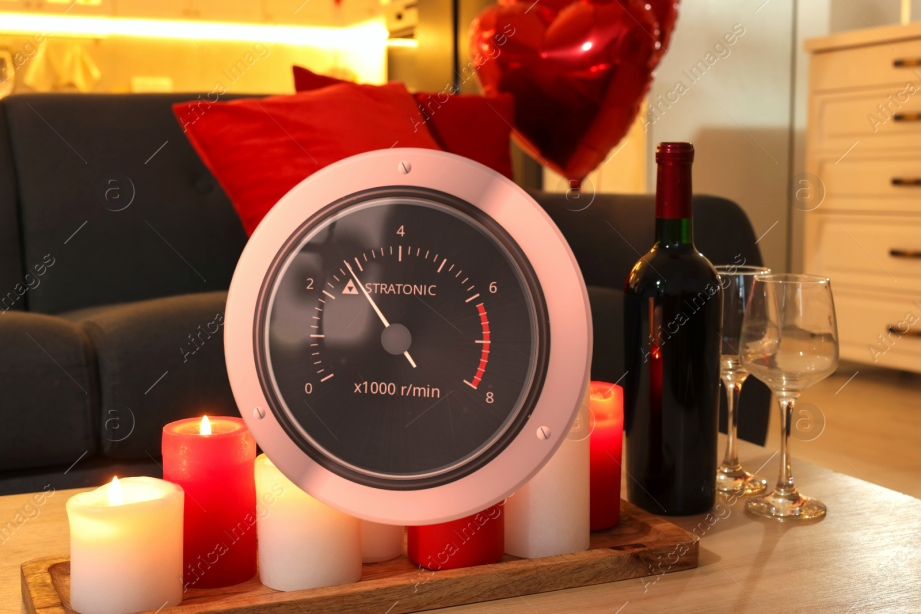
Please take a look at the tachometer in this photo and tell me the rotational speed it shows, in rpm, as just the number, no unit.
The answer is 2800
